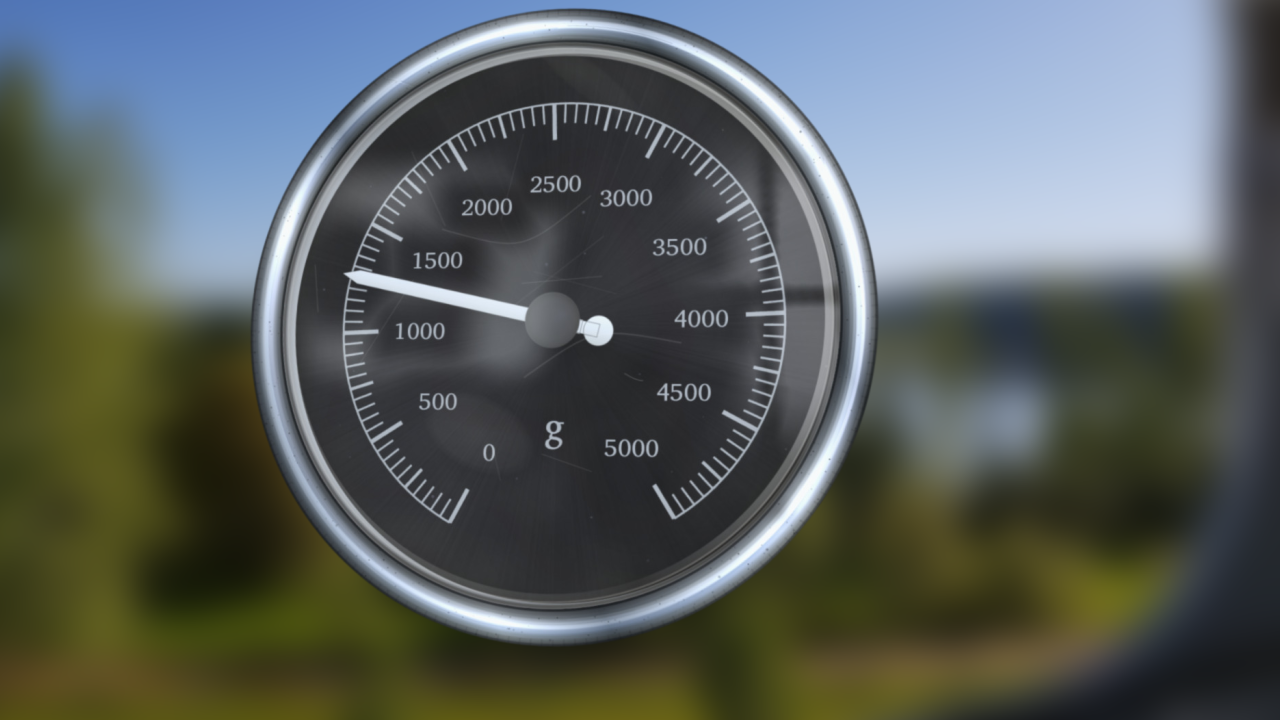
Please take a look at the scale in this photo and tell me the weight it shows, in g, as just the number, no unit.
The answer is 1250
